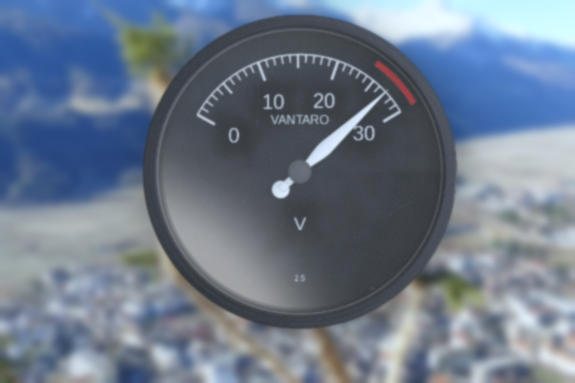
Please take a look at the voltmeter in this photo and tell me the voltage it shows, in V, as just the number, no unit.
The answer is 27
